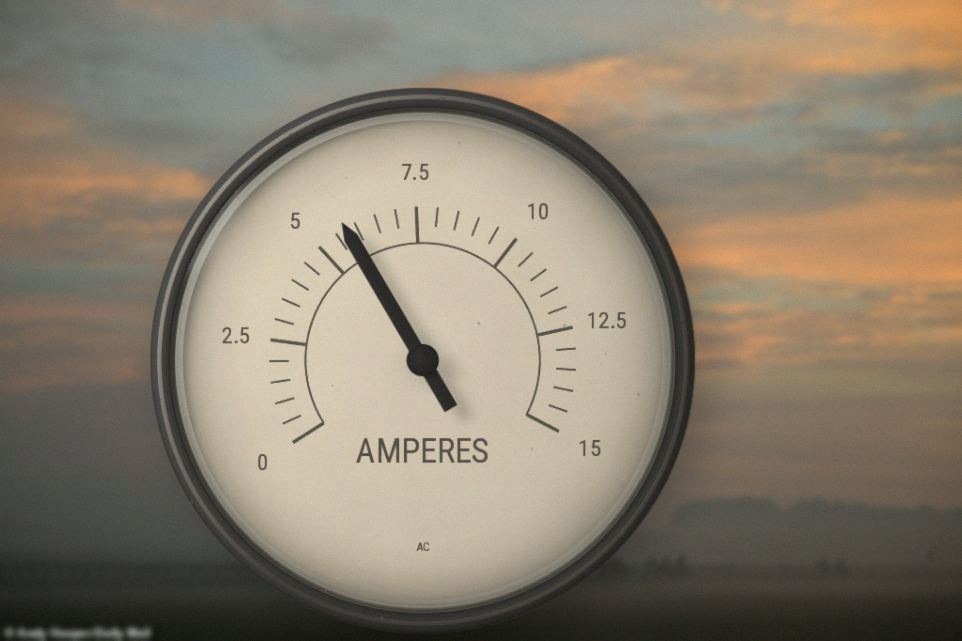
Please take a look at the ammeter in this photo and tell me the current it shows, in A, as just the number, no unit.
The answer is 5.75
